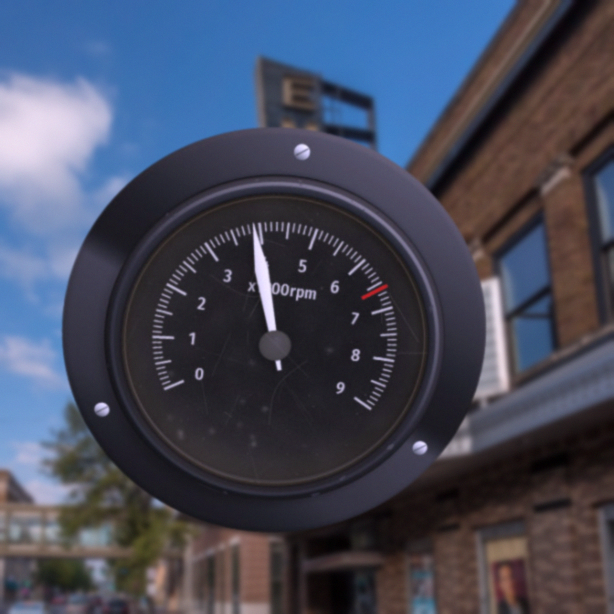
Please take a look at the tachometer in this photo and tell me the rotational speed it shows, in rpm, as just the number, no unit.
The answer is 3900
